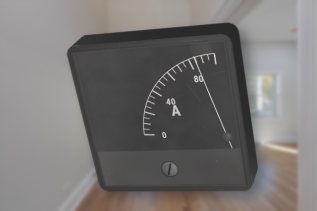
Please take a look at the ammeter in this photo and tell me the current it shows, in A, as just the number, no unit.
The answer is 85
